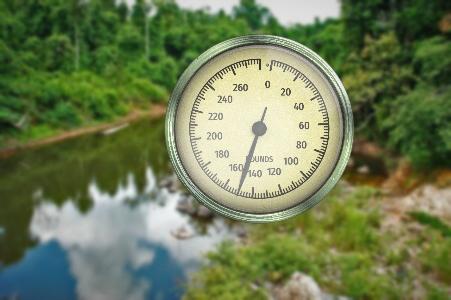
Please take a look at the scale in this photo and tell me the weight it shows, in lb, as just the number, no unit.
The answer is 150
